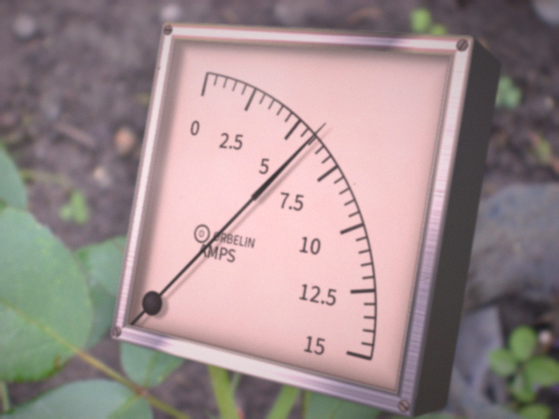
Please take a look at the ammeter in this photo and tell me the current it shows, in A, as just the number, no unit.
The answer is 6
